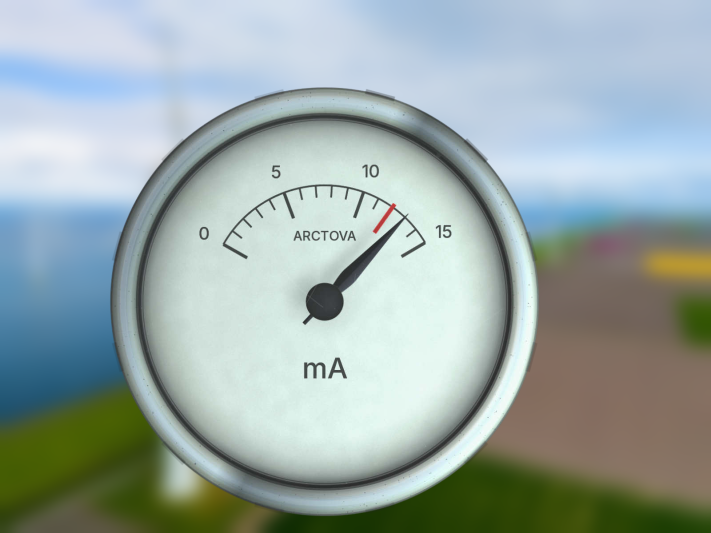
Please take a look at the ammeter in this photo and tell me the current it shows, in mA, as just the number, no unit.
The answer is 13
